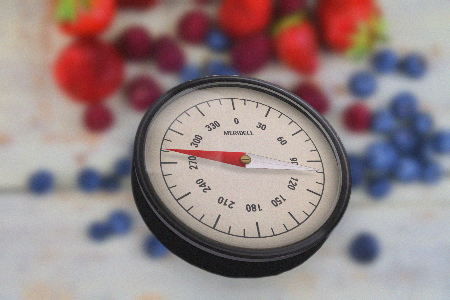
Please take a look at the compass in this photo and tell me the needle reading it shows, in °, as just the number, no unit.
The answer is 280
